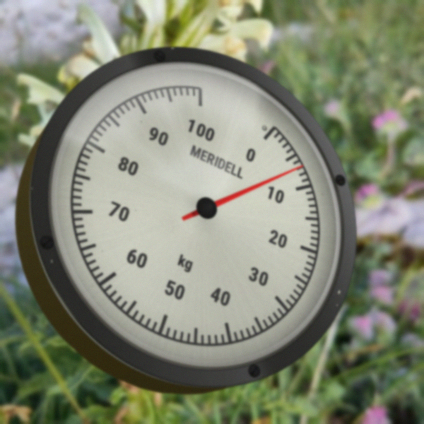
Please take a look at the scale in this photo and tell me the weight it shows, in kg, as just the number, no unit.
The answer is 7
